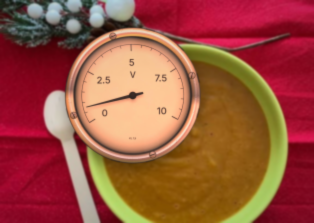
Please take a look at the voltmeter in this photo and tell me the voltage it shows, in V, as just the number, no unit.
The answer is 0.75
